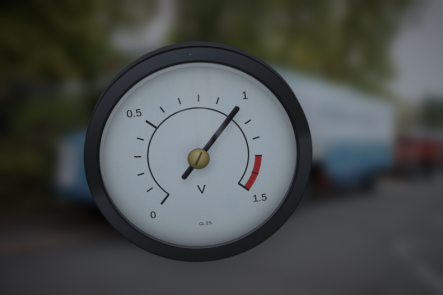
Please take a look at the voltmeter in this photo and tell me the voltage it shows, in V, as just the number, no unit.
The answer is 1
